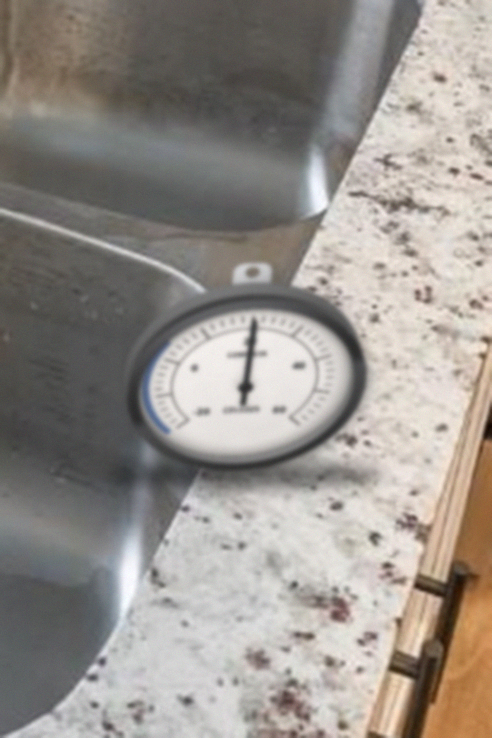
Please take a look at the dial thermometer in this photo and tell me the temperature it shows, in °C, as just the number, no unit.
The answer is 20
